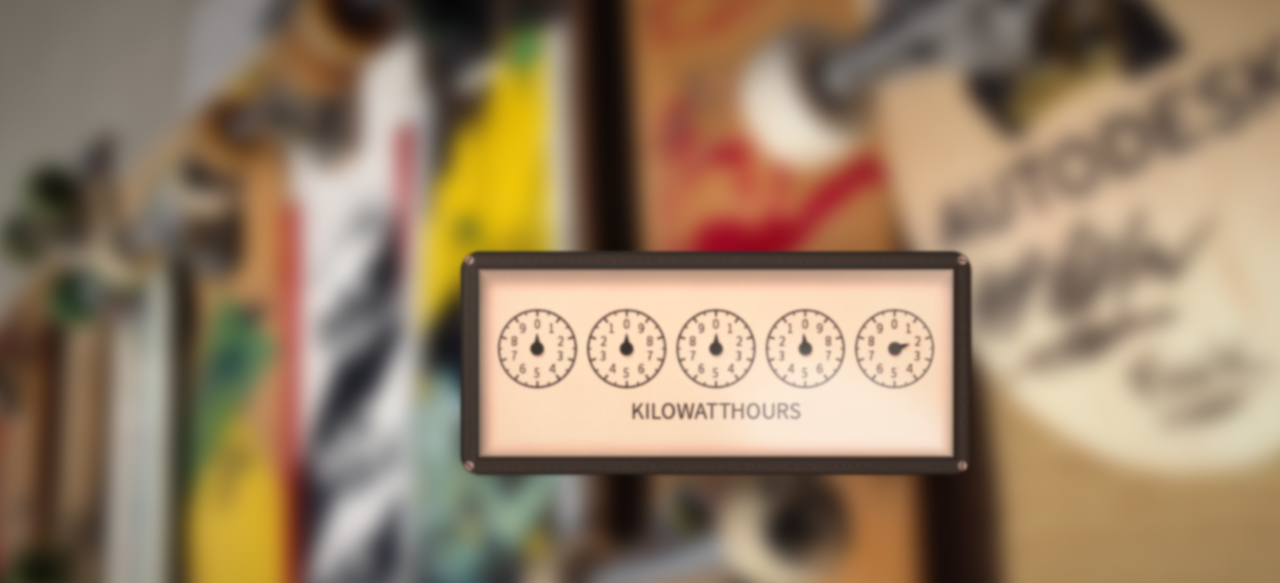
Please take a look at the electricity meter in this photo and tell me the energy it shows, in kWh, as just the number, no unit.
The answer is 2
